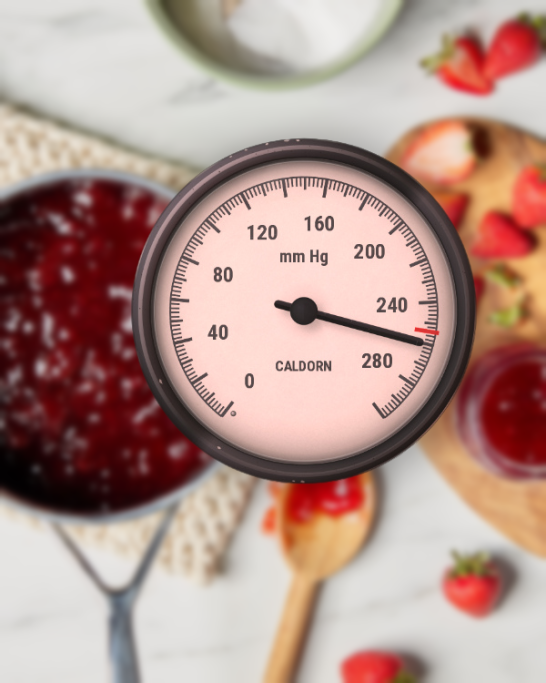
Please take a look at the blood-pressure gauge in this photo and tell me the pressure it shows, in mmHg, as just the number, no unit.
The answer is 260
